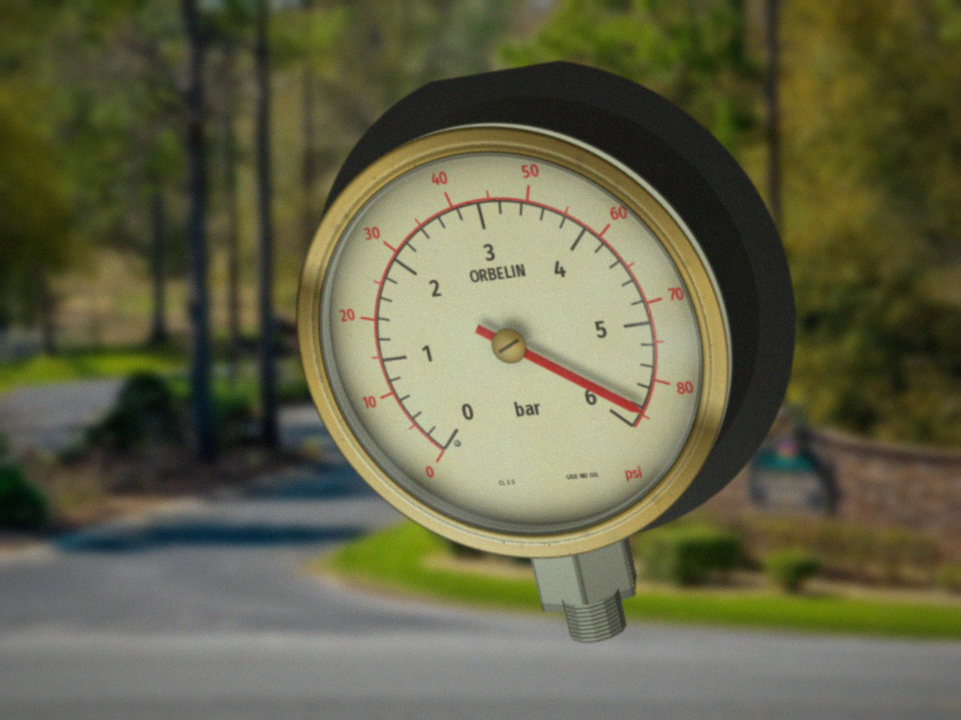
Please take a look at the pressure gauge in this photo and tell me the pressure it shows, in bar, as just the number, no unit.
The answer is 5.8
